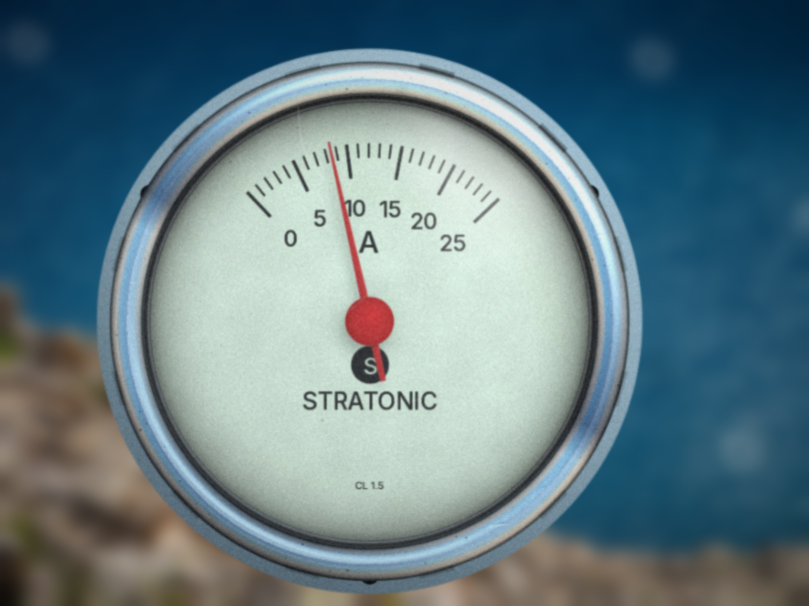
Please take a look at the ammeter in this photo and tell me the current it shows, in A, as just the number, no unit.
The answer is 8.5
